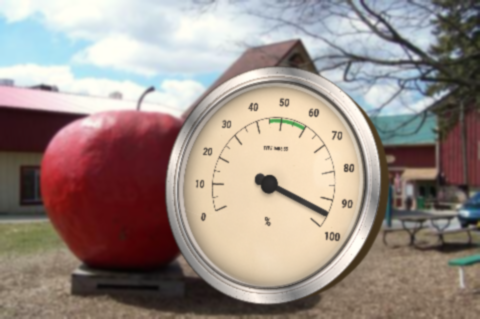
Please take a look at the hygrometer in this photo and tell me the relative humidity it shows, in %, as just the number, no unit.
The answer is 95
